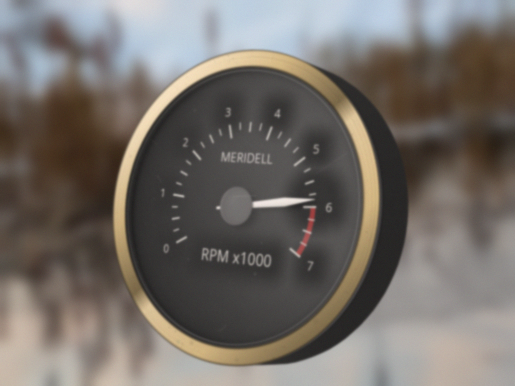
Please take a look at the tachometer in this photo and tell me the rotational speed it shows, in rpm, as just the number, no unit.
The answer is 5875
